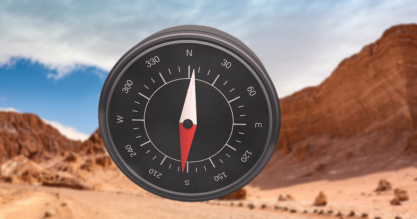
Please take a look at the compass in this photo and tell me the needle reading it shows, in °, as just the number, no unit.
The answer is 185
